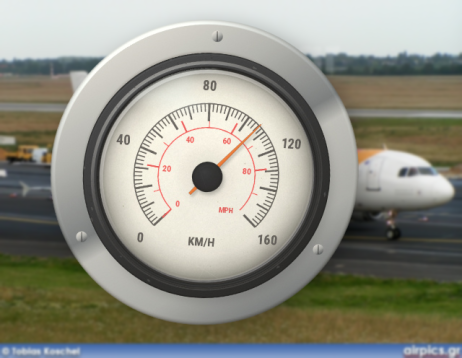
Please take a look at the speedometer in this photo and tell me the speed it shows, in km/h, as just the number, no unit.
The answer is 106
